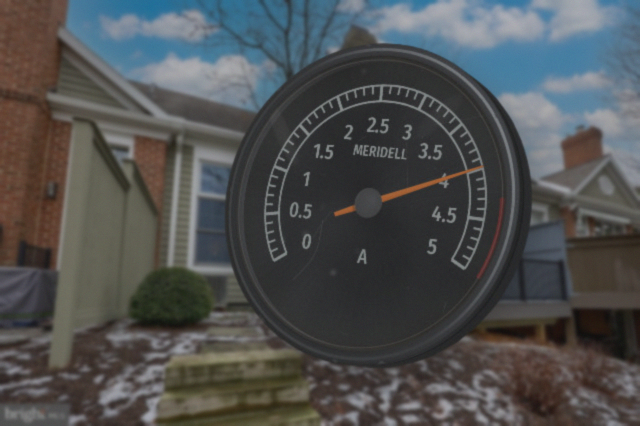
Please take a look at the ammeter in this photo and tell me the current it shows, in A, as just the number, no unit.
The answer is 4
